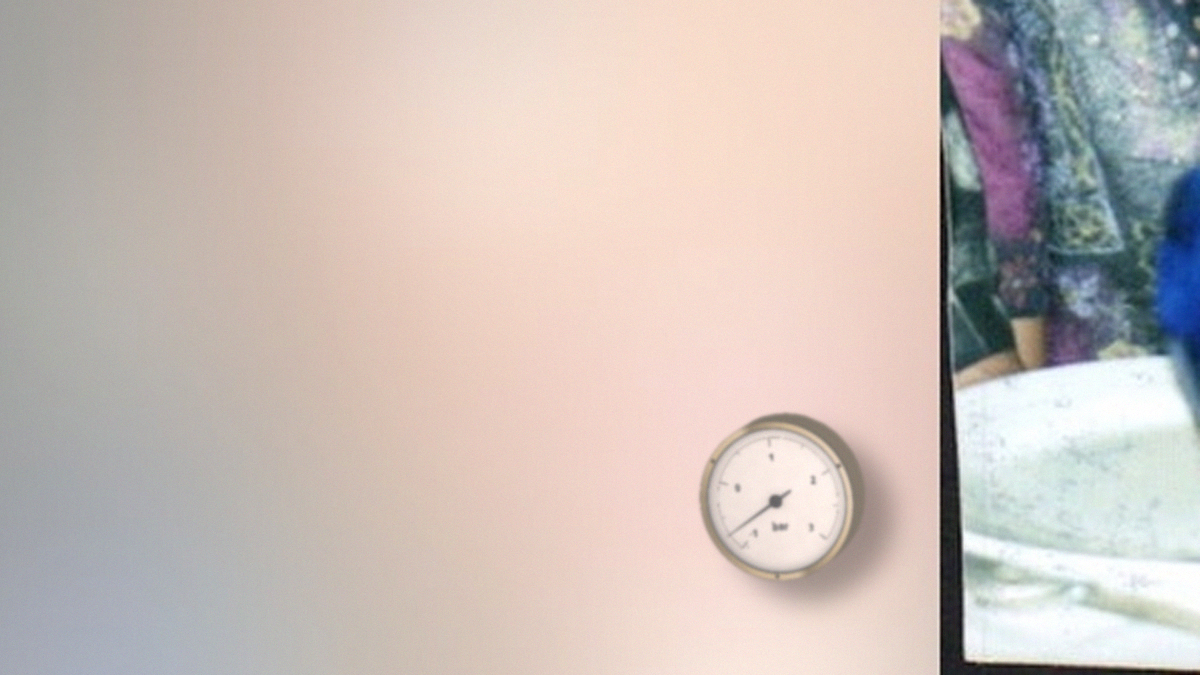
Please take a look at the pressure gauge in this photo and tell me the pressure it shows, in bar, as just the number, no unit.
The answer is -0.75
